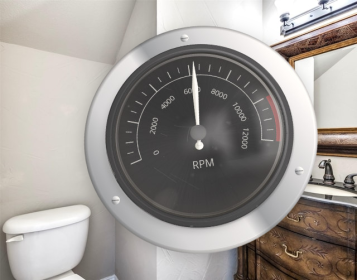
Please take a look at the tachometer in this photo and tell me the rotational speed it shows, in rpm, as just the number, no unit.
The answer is 6250
